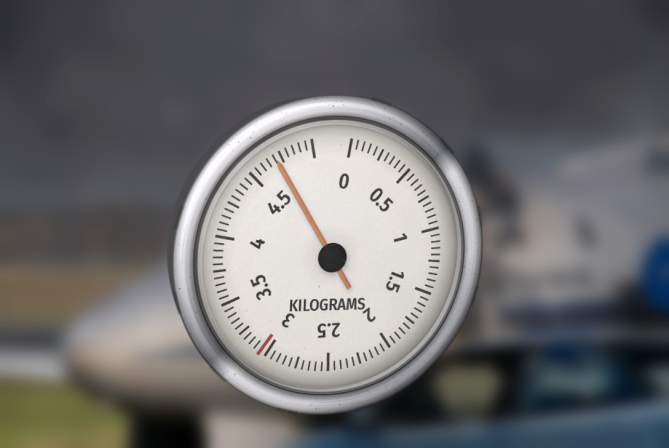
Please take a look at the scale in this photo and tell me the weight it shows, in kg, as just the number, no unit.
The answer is 4.7
